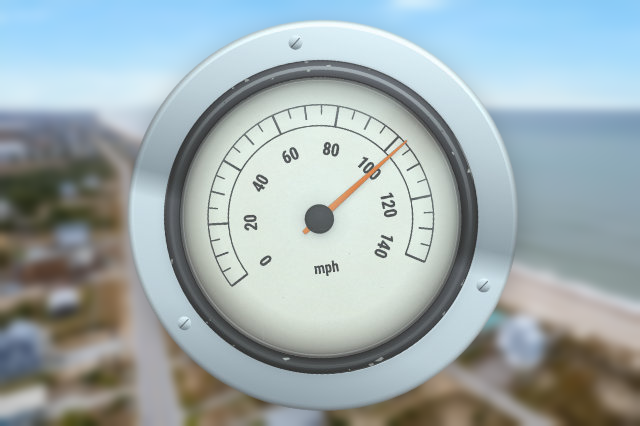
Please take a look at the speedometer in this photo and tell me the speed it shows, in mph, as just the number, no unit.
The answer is 102.5
